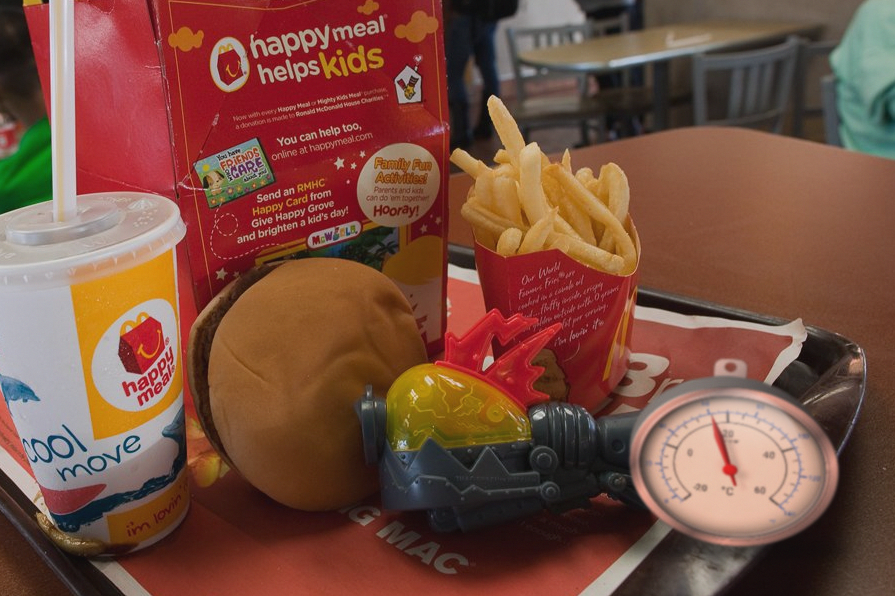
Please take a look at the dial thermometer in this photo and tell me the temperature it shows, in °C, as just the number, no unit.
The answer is 16
